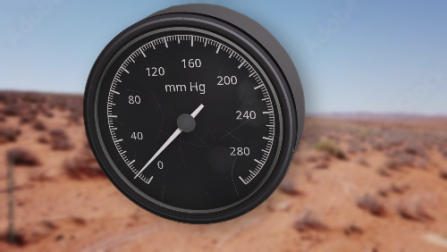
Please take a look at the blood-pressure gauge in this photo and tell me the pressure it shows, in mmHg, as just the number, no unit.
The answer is 10
